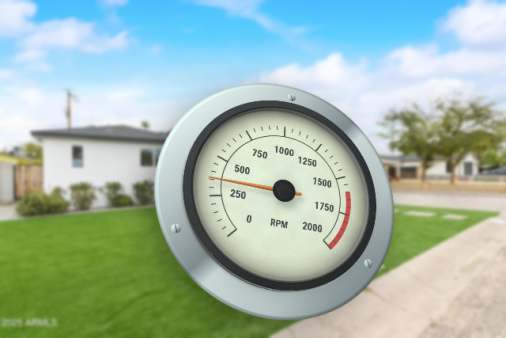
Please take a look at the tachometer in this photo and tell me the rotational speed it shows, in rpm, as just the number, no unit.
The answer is 350
